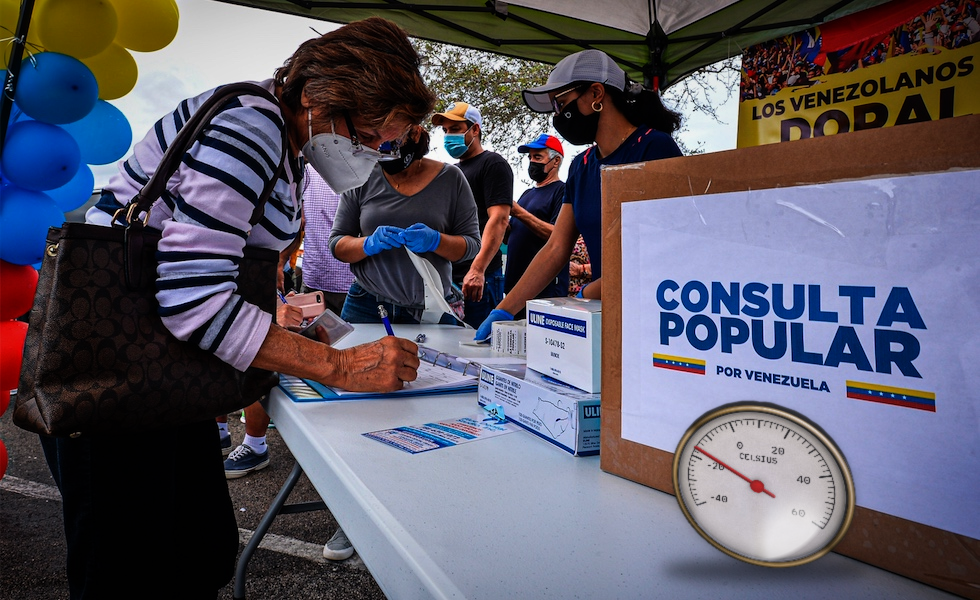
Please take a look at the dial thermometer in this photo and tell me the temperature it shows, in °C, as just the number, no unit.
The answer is -16
